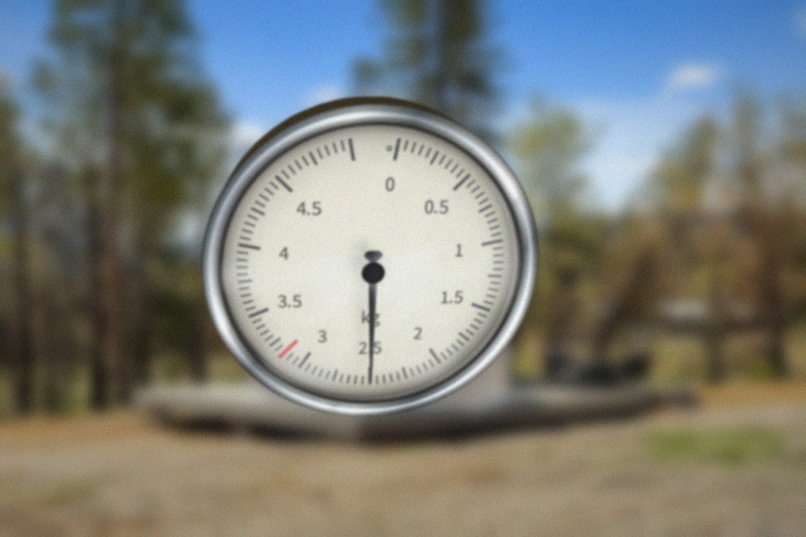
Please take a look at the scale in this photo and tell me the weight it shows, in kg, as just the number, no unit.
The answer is 2.5
